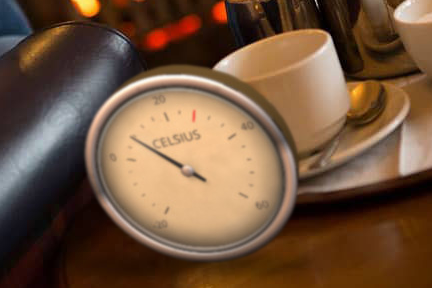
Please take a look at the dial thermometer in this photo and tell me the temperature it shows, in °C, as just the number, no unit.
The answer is 8
